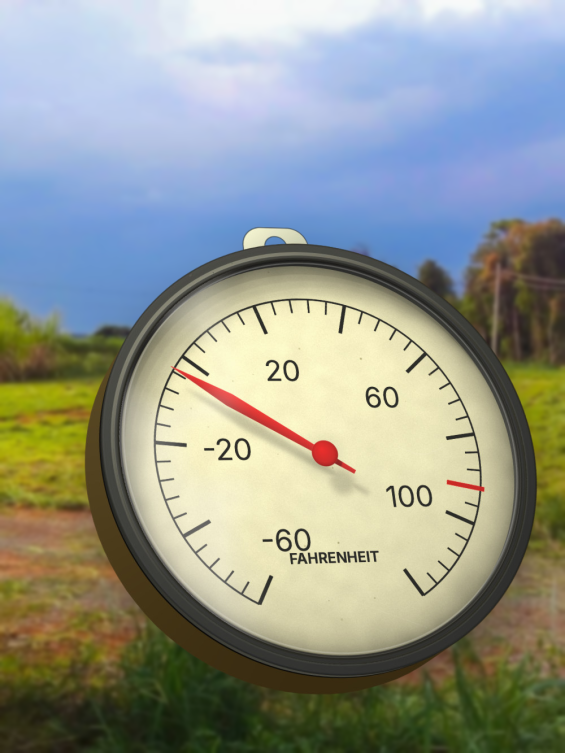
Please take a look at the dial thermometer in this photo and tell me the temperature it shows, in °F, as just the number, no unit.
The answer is -4
